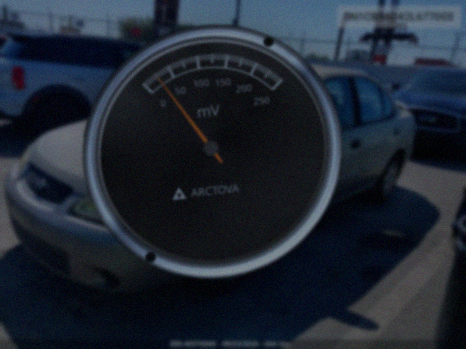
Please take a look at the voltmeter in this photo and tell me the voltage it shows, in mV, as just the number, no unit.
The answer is 25
